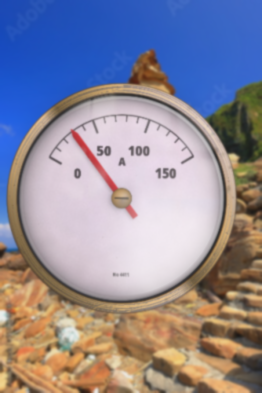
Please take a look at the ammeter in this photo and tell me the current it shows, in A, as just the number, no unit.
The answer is 30
